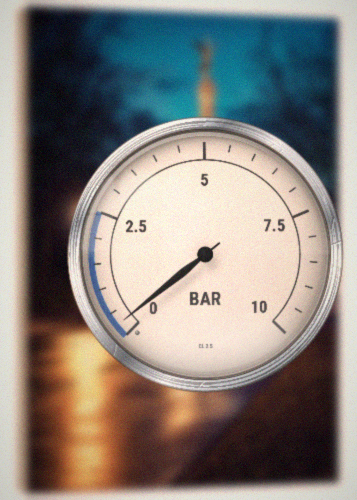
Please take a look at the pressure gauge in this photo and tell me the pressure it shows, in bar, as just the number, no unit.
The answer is 0.25
